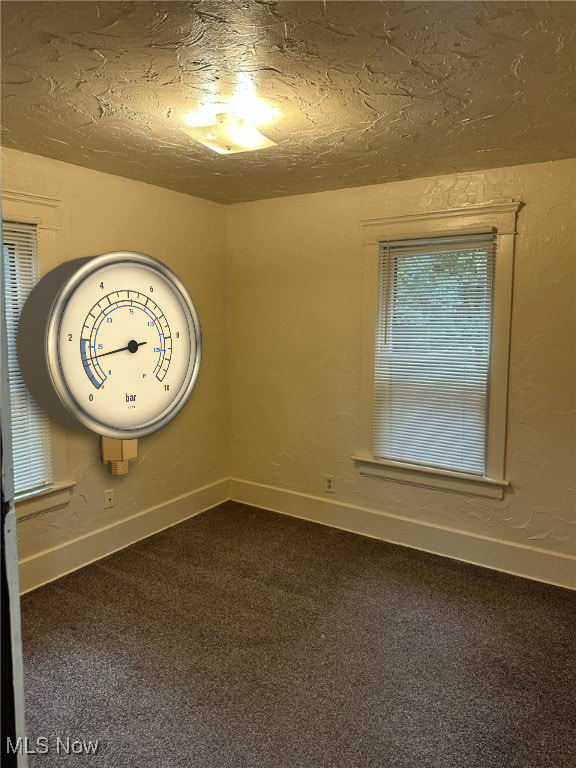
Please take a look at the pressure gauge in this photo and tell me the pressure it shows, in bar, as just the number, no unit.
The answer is 1.25
